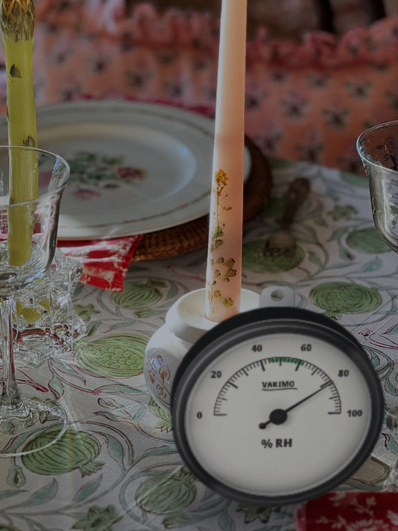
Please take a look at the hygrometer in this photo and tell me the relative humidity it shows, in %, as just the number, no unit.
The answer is 80
